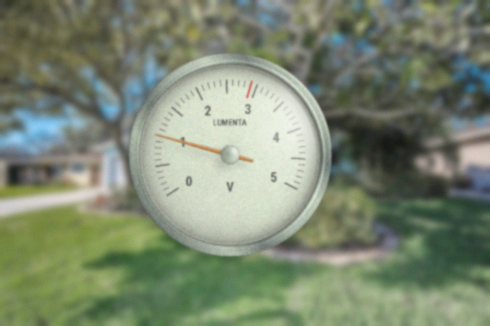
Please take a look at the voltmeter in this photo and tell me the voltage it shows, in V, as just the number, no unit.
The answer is 1
